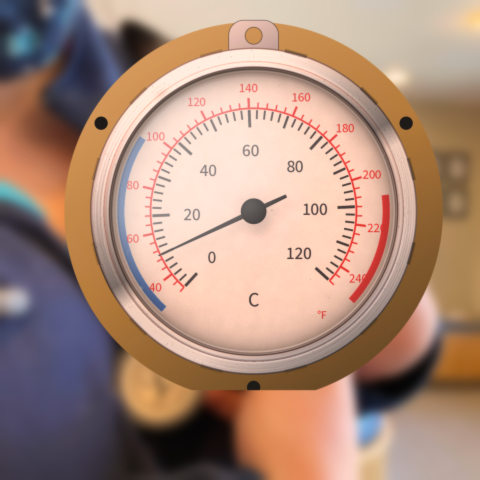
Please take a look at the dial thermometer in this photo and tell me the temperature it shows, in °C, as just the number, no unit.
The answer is 10
